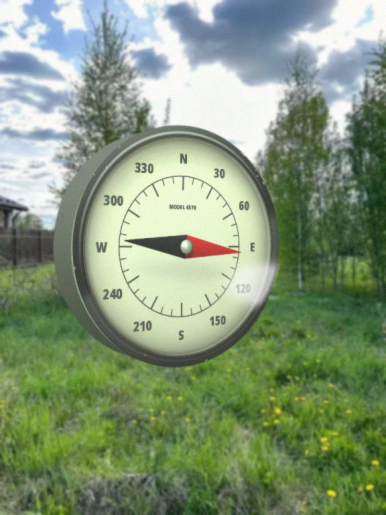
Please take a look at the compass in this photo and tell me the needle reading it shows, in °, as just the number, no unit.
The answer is 95
